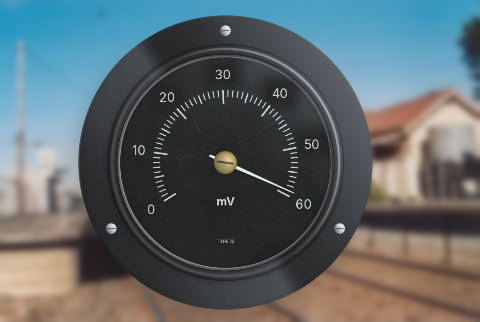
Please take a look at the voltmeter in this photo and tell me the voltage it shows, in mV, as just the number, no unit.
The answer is 59
